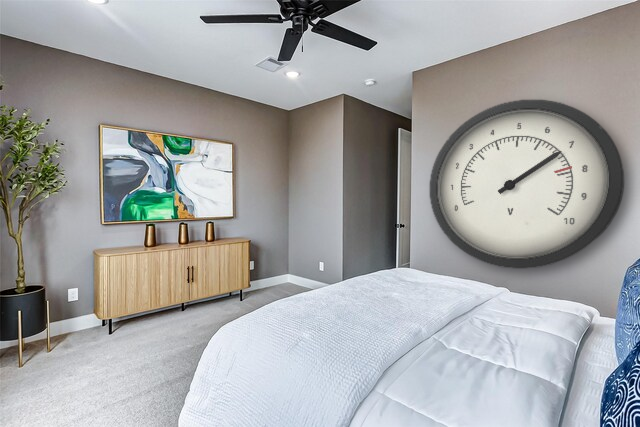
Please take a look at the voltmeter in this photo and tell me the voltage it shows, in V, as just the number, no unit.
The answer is 7
